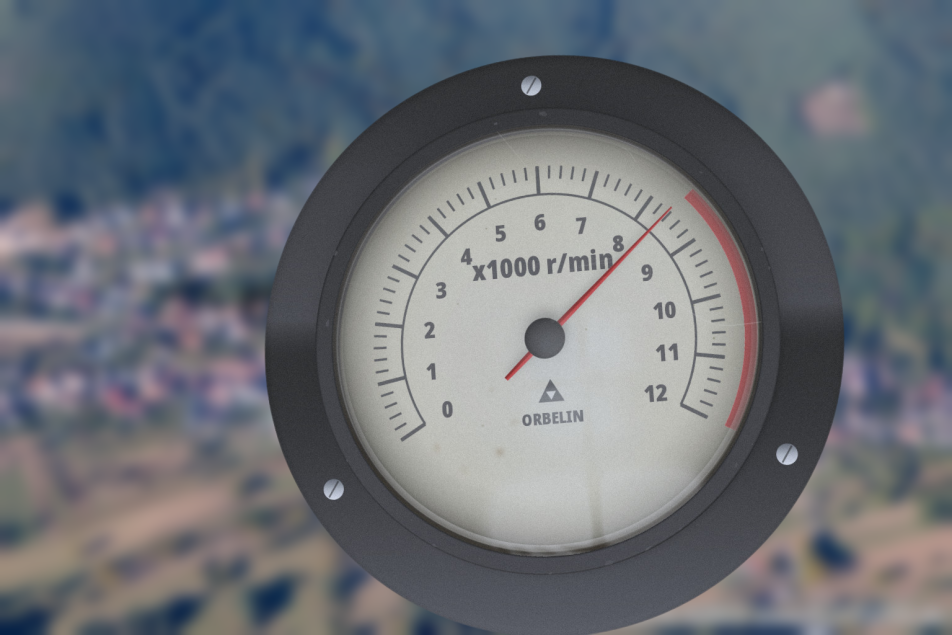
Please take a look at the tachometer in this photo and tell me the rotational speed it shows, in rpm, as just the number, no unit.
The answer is 8400
